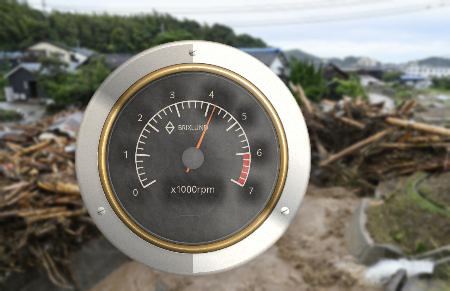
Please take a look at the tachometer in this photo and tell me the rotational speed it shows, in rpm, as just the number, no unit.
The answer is 4200
